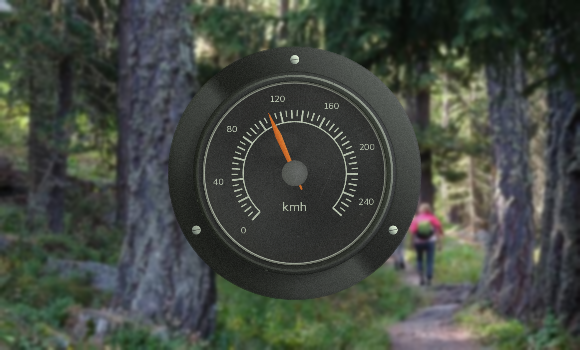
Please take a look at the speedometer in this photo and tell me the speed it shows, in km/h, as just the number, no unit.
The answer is 110
